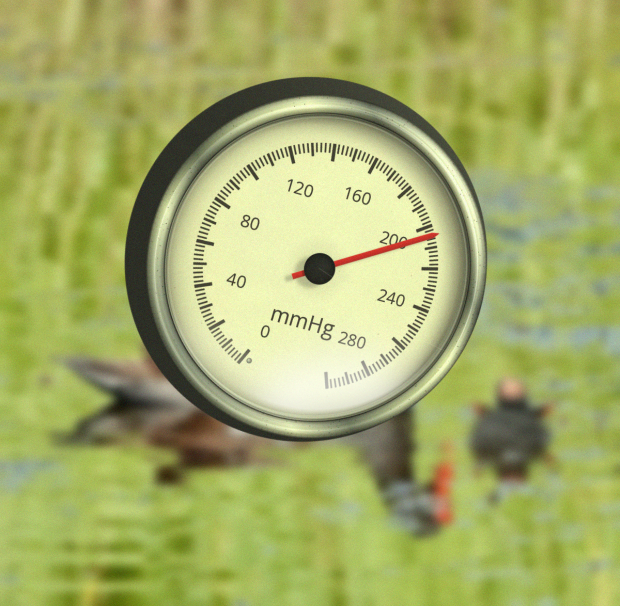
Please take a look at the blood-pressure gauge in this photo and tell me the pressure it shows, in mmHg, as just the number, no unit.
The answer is 204
